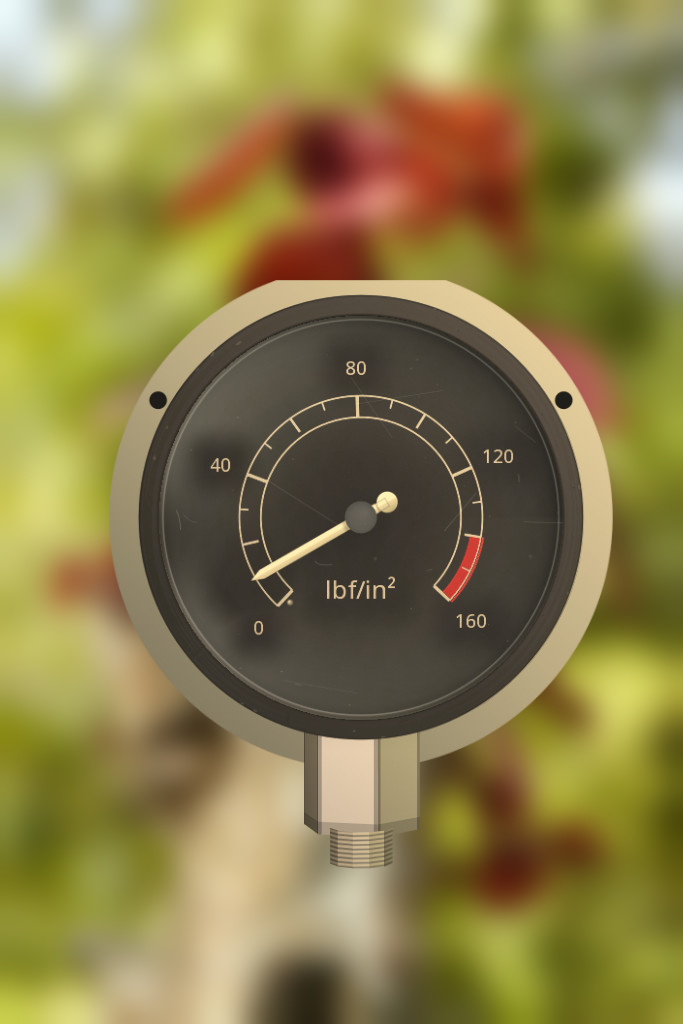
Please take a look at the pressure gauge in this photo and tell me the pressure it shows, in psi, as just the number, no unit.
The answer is 10
